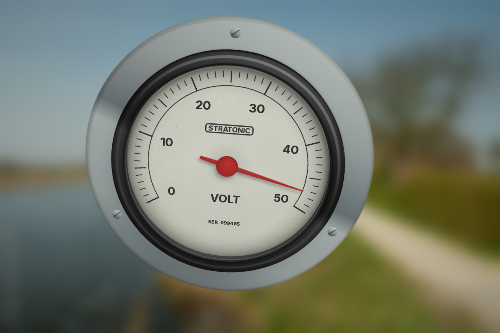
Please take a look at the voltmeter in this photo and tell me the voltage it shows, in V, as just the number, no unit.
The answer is 47
